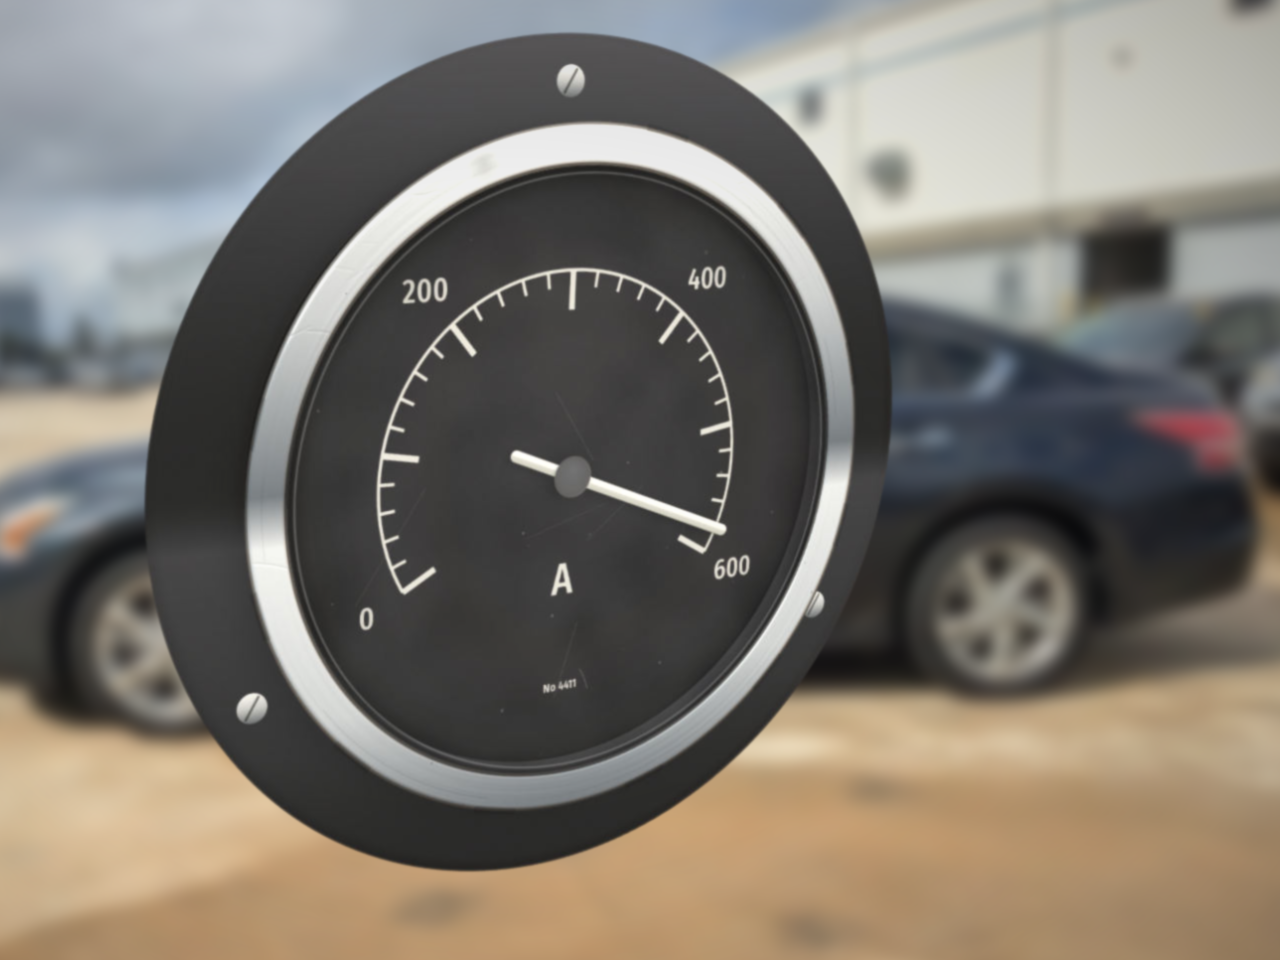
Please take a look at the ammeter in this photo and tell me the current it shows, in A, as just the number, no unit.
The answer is 580
